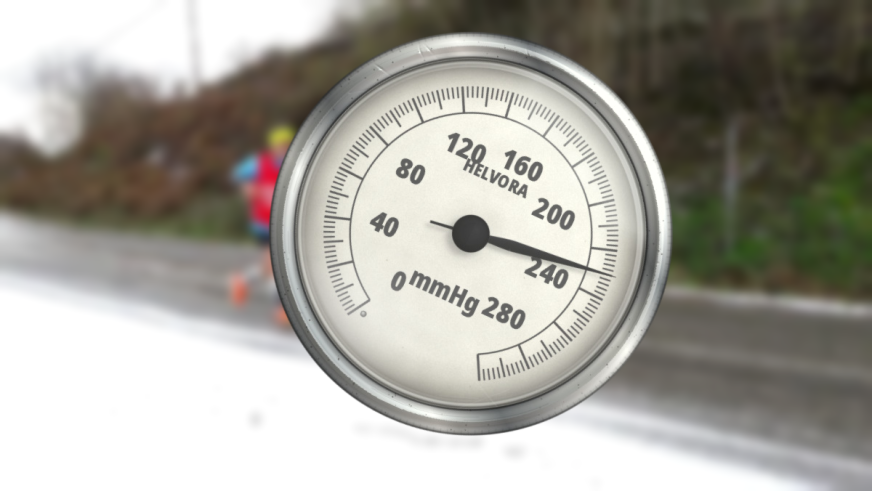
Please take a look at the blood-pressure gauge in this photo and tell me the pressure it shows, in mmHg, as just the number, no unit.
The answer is 230
